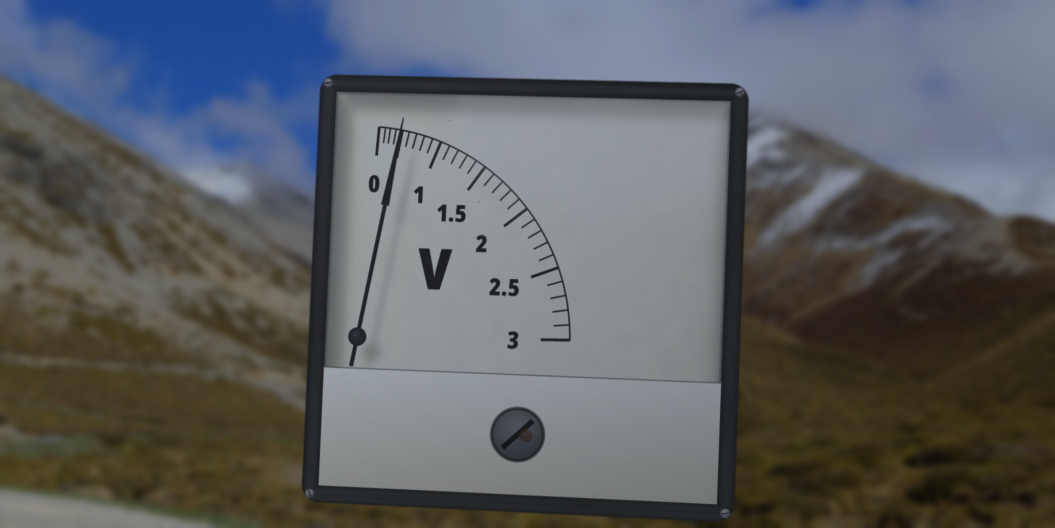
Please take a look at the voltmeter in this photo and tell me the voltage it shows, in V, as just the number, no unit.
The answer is 0.5
